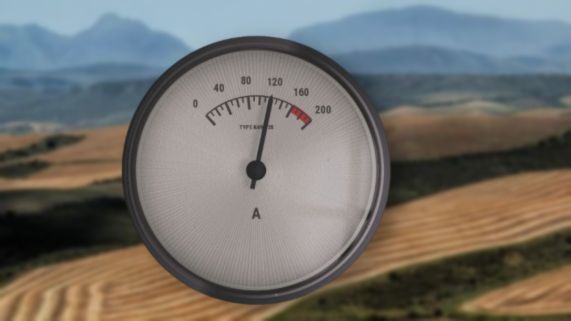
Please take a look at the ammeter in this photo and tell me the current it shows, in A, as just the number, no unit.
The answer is 120
